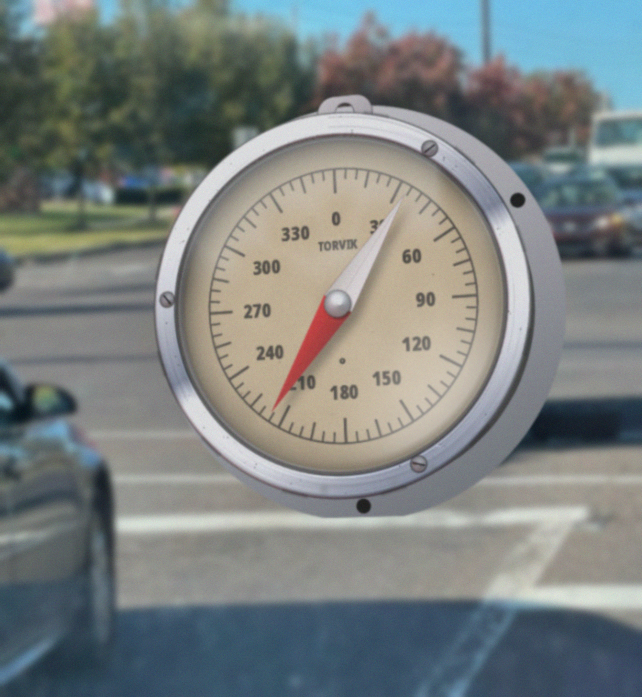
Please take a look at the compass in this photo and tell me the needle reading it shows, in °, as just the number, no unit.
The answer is 215
